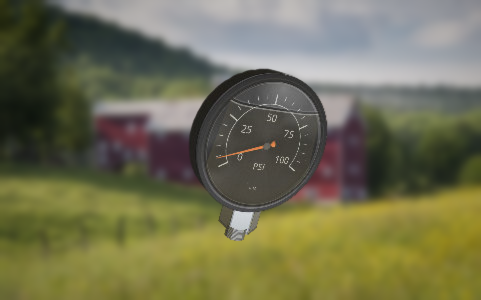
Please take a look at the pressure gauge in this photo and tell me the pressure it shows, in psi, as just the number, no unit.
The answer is 5
